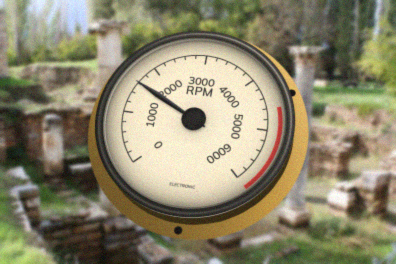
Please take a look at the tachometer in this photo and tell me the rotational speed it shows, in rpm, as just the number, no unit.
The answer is 1600
